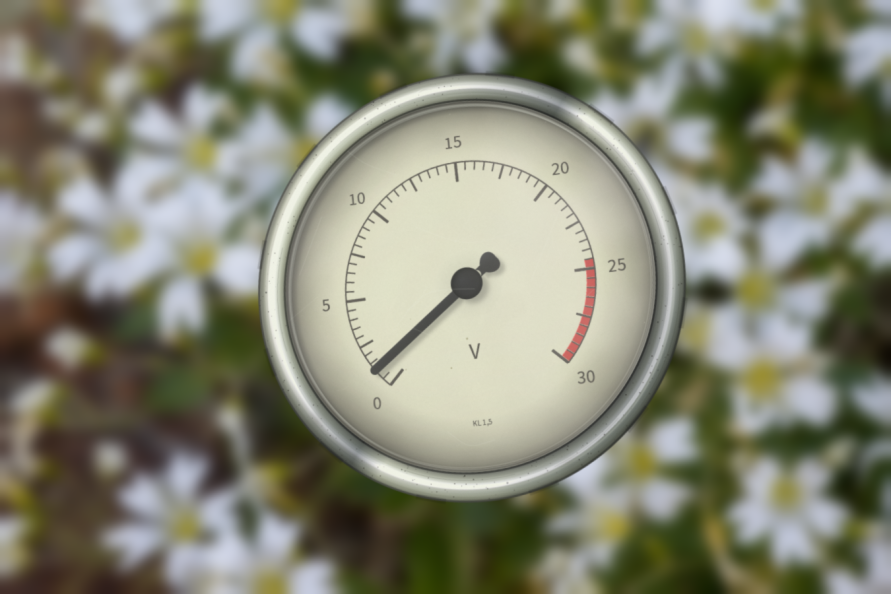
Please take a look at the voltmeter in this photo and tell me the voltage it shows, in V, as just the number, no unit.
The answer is 1
